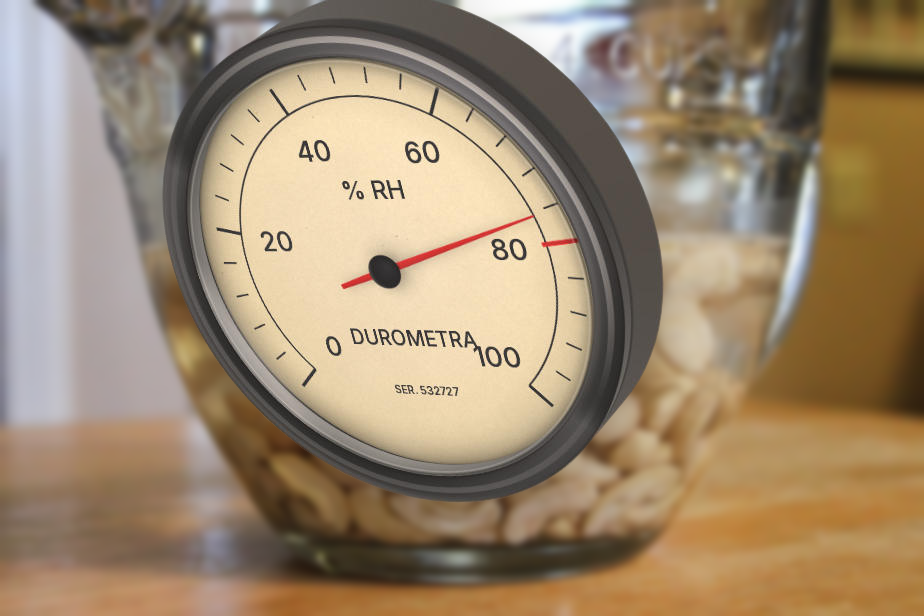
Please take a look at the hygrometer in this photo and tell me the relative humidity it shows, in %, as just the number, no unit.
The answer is 76
